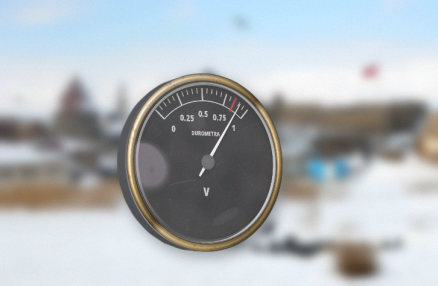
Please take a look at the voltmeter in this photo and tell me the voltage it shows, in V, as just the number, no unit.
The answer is 0.9
